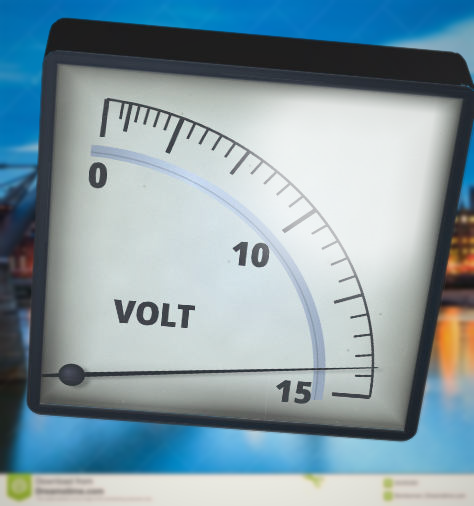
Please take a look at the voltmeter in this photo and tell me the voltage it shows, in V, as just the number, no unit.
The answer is 14.25
